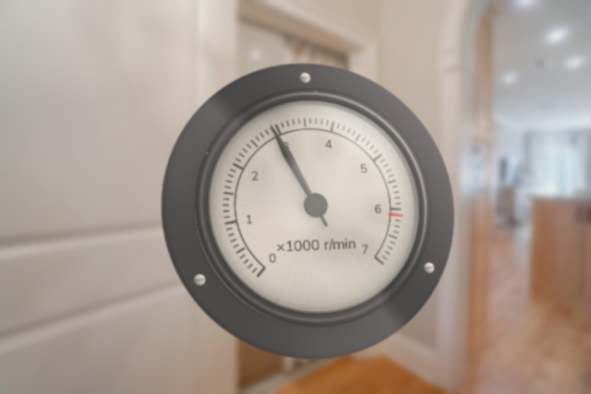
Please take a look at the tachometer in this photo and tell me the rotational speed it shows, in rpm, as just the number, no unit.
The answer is 2900
